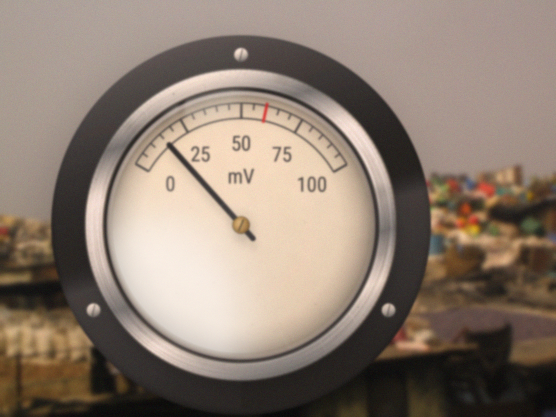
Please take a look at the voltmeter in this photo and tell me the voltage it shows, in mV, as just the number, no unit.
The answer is 15
